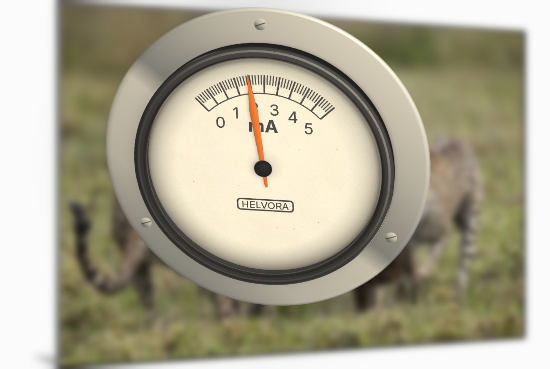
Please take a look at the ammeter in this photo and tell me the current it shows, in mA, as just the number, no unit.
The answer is 2
